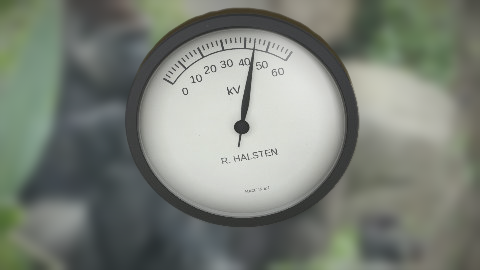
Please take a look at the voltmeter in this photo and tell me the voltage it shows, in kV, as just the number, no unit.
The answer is 44
